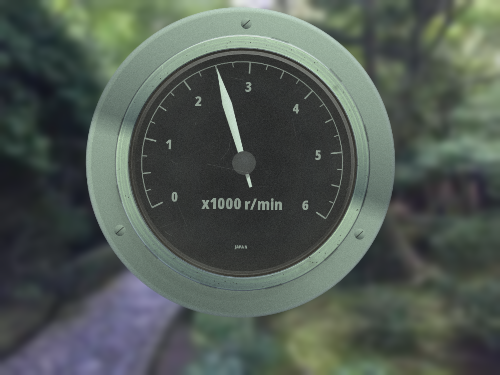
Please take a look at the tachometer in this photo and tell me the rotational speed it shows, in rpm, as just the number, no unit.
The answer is 2500
